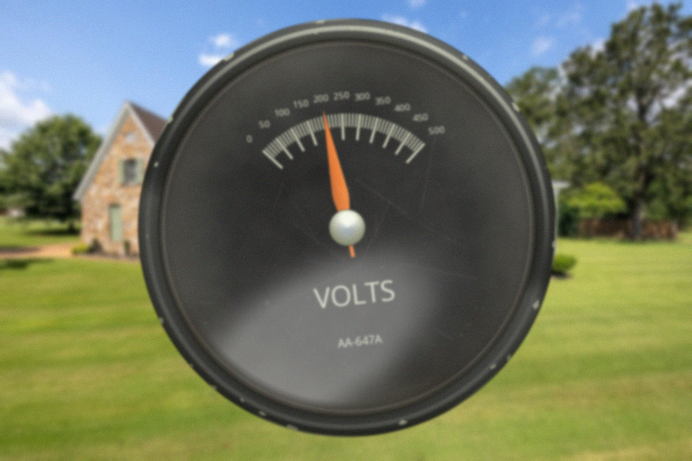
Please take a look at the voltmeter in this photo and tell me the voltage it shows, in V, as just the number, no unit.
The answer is 200
